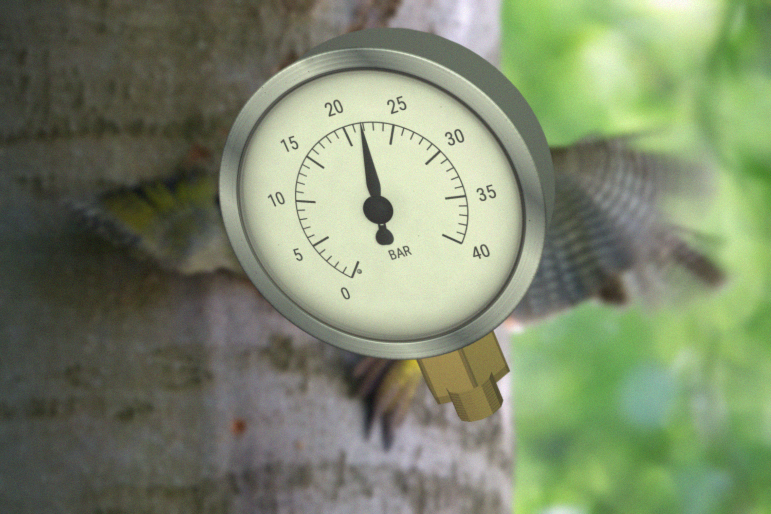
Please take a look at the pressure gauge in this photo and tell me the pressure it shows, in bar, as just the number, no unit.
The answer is 22
